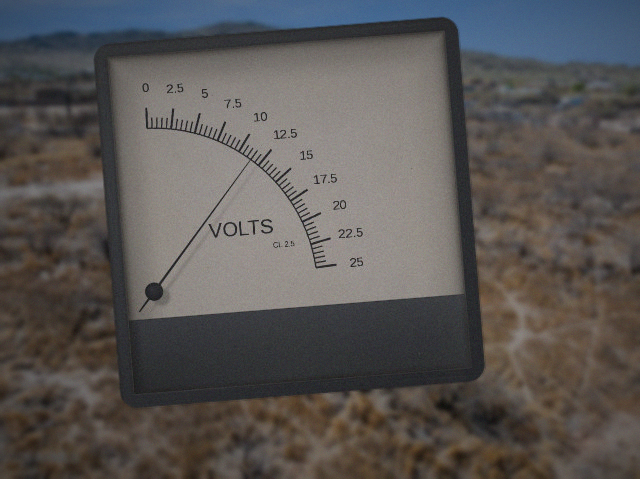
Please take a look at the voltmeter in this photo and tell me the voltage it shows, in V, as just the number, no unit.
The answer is 11.5
